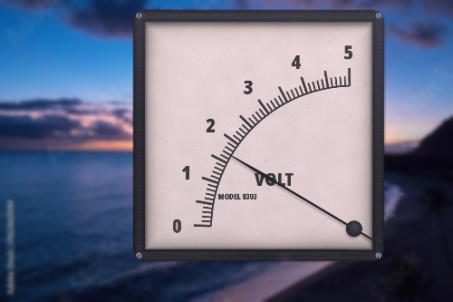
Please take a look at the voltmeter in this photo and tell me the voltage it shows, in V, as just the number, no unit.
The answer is 1.7
